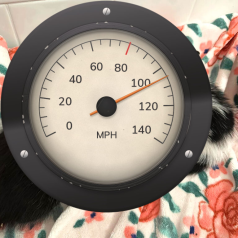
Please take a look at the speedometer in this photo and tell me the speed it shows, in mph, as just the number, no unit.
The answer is 105
